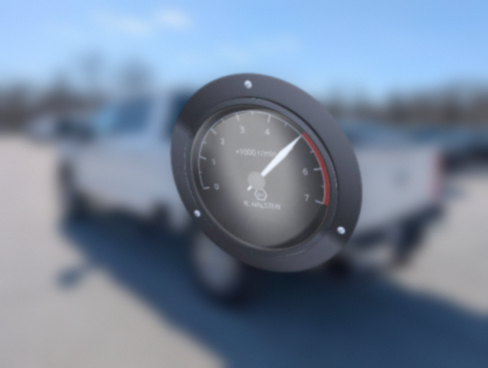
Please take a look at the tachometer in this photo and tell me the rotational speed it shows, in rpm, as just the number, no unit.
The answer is 5000
